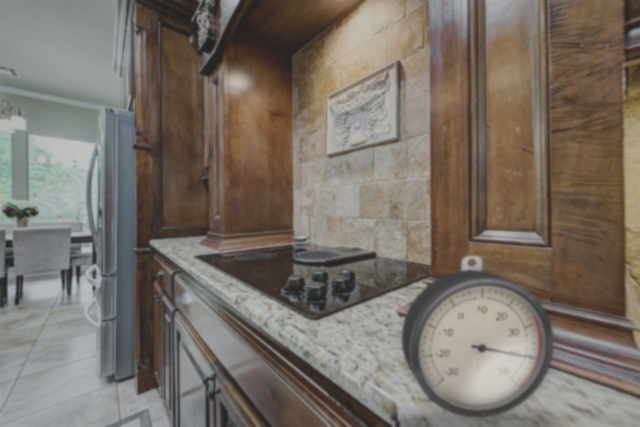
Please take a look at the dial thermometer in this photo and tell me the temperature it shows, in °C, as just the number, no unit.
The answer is 40
